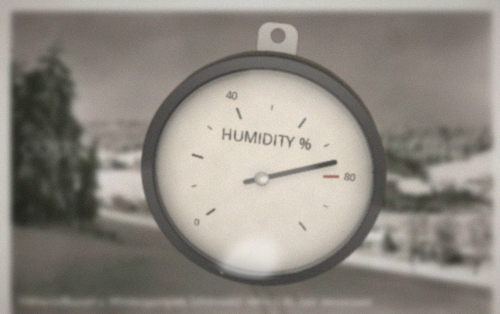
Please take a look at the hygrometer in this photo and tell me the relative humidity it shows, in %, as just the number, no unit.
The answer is 75
